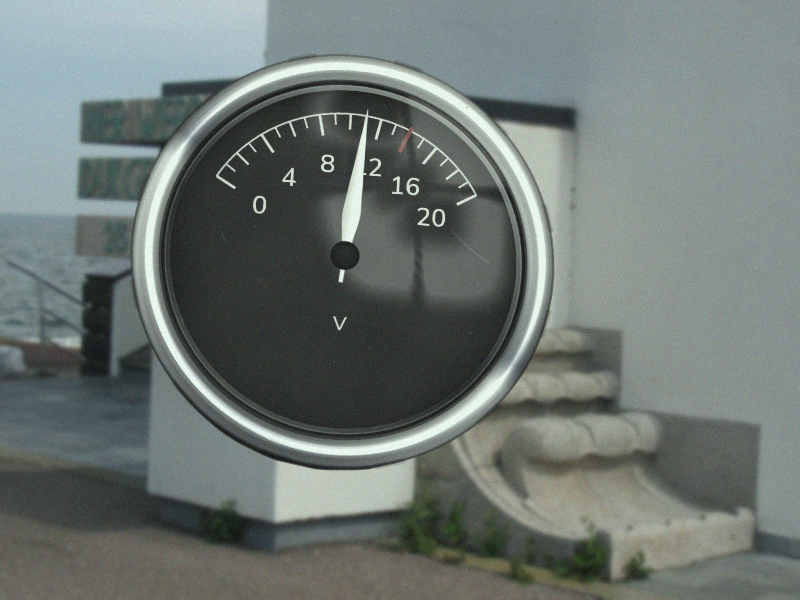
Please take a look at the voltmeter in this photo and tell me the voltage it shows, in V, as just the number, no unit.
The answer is 11
